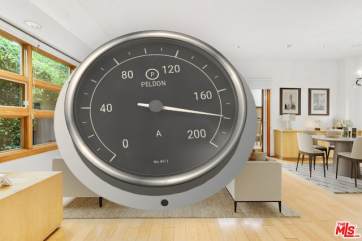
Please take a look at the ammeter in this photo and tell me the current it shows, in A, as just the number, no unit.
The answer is 180
